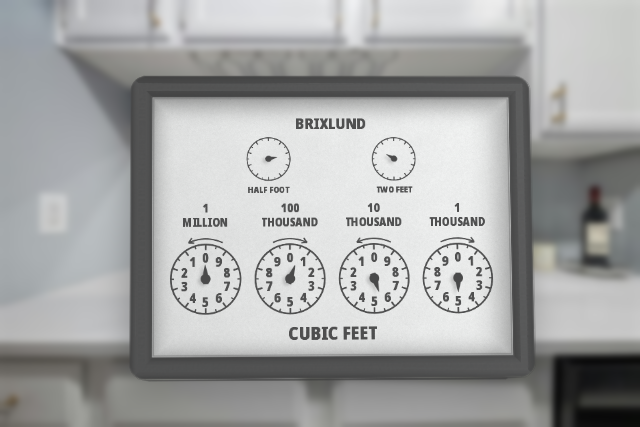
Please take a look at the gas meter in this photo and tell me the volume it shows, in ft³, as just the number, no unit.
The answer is 5500
